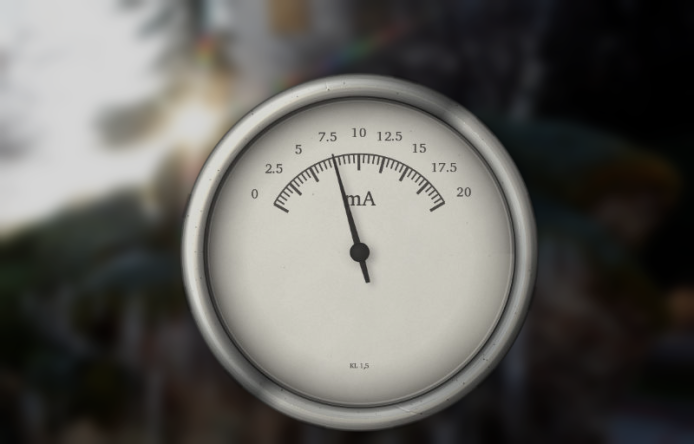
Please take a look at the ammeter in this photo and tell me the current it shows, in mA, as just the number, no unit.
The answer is 7.5
